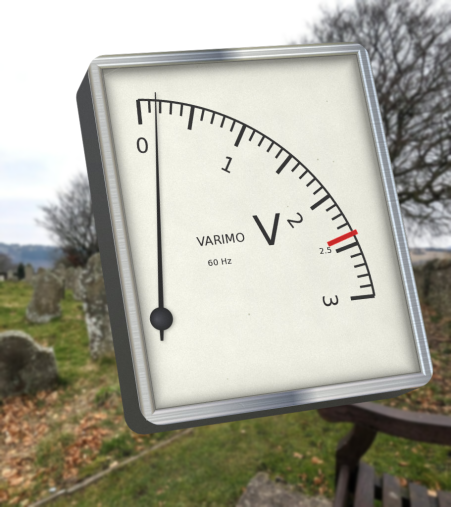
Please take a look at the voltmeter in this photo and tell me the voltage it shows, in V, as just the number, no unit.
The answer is 0.15
